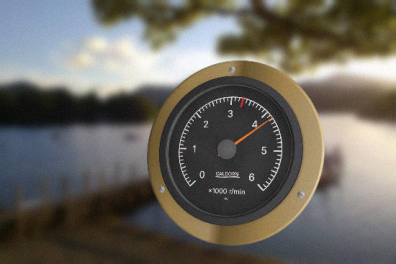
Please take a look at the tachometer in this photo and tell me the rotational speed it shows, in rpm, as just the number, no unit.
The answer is 4200
